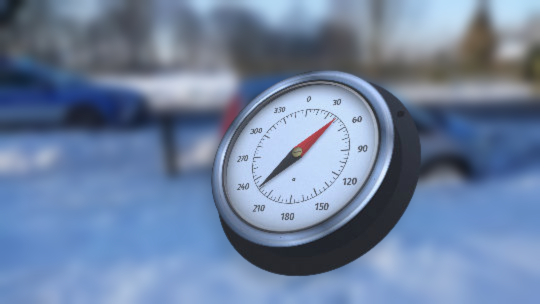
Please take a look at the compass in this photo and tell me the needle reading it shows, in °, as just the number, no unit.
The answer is 45
